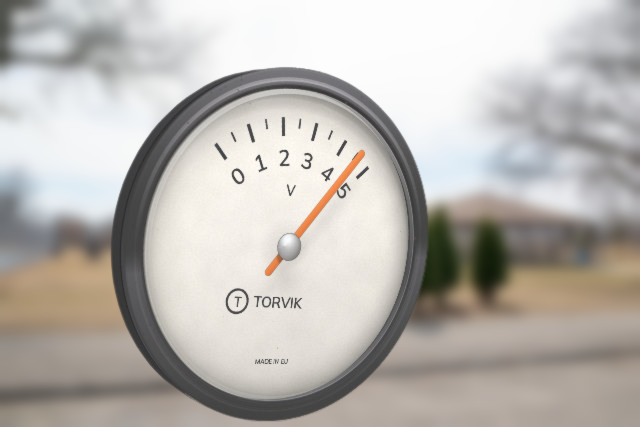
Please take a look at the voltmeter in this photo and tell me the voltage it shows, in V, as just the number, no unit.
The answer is 4.5
